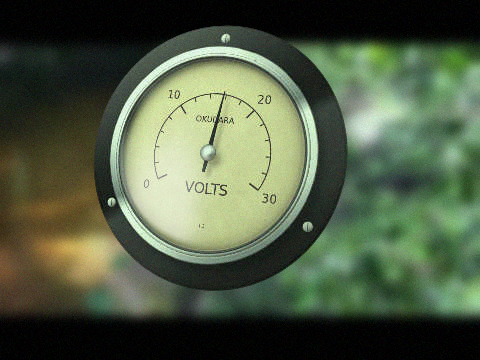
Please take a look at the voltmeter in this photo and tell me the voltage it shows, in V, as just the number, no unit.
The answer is 16
